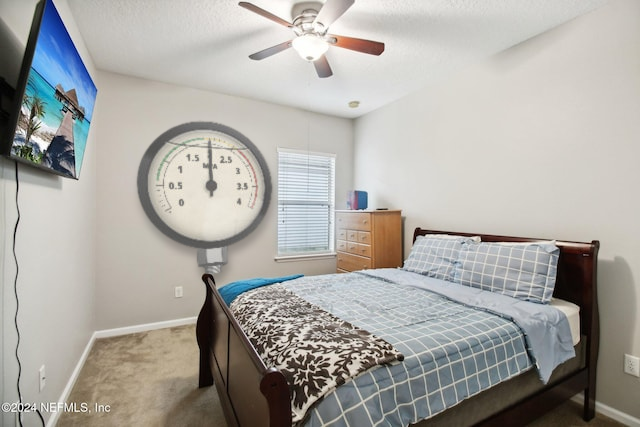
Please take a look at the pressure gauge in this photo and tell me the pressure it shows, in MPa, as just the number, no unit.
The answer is 2
